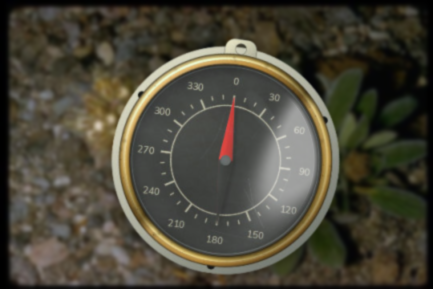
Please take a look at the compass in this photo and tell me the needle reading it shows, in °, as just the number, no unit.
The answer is 0
